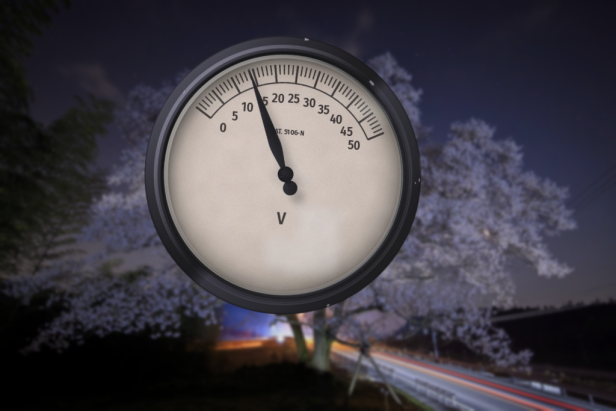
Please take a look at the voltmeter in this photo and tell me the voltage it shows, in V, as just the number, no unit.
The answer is 14
